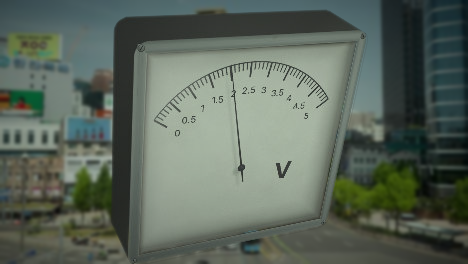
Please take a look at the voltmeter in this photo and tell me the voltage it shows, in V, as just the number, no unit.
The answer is 2
